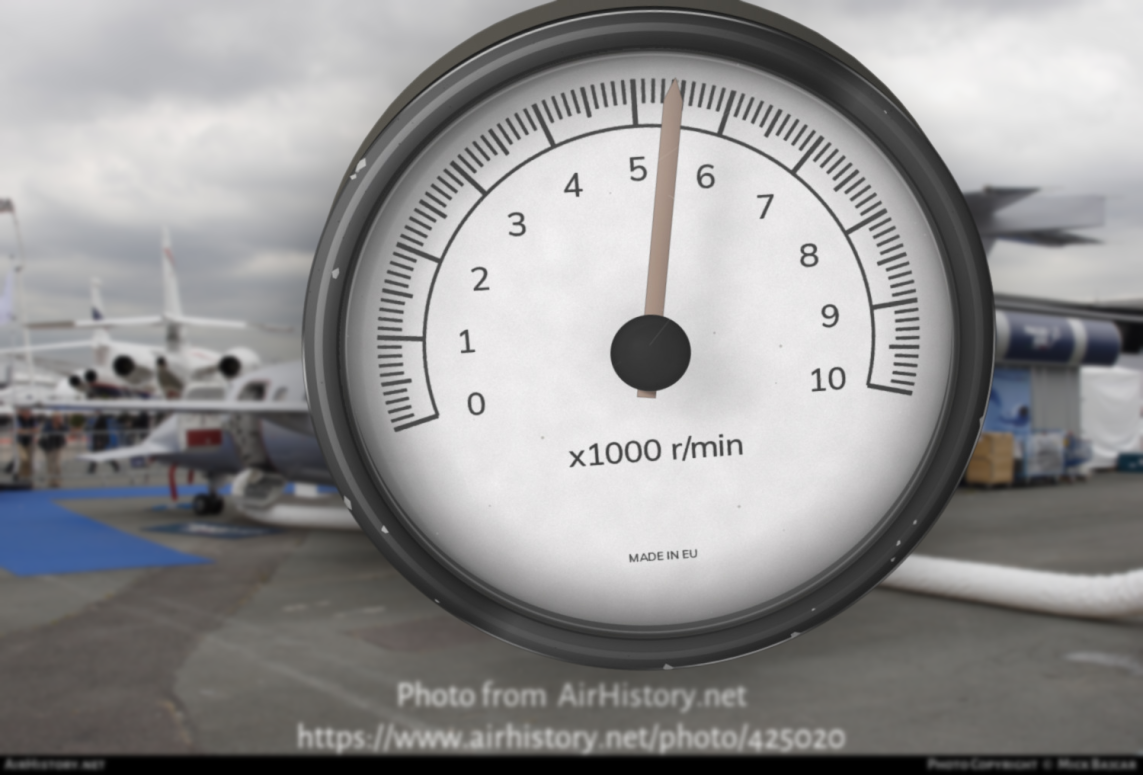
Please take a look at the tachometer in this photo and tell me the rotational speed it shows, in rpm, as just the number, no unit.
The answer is 5400
